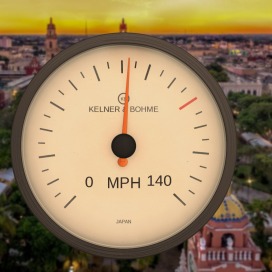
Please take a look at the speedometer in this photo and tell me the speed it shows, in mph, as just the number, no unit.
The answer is 72.5
